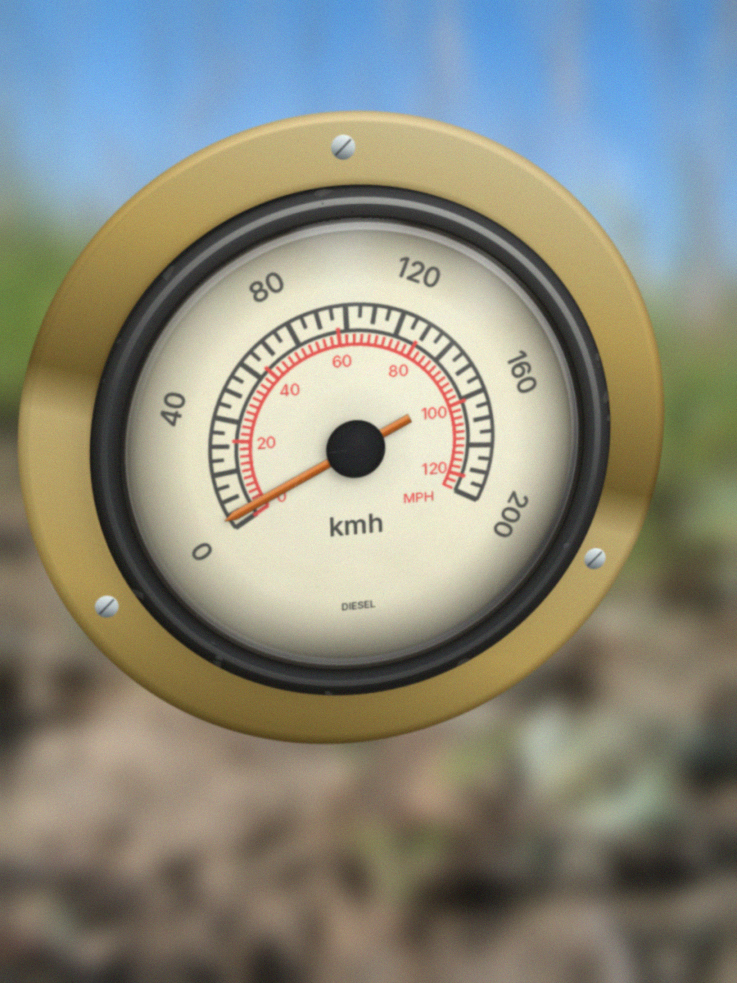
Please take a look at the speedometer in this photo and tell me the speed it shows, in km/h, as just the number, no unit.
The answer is 5
